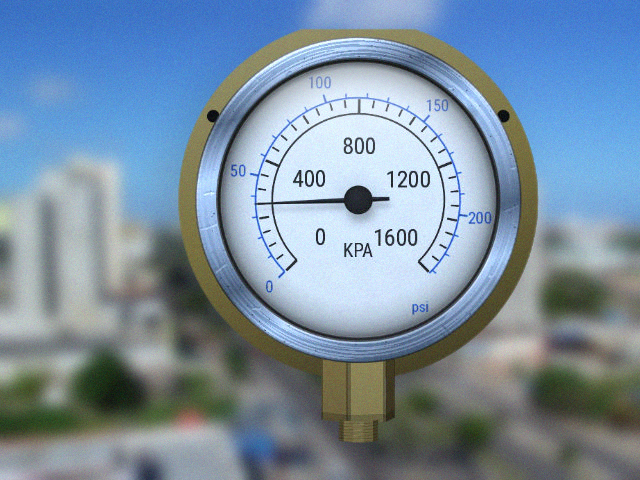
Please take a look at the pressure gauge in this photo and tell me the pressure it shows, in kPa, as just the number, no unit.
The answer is 250
